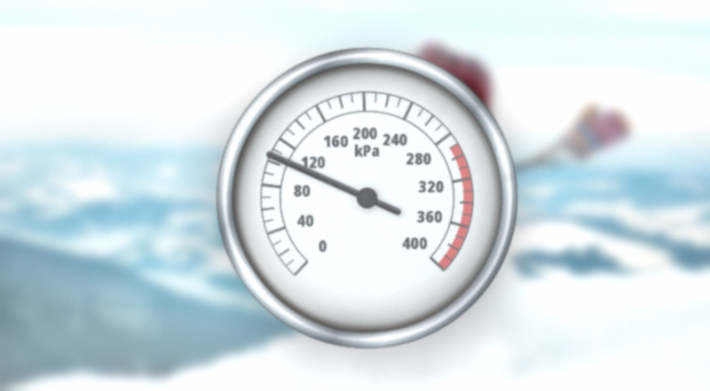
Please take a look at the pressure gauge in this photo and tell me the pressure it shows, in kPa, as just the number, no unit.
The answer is 105
